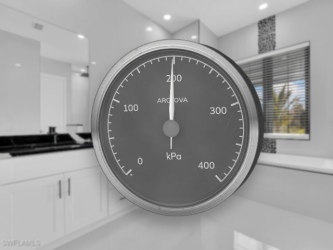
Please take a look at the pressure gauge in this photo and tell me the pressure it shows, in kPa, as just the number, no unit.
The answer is 200
